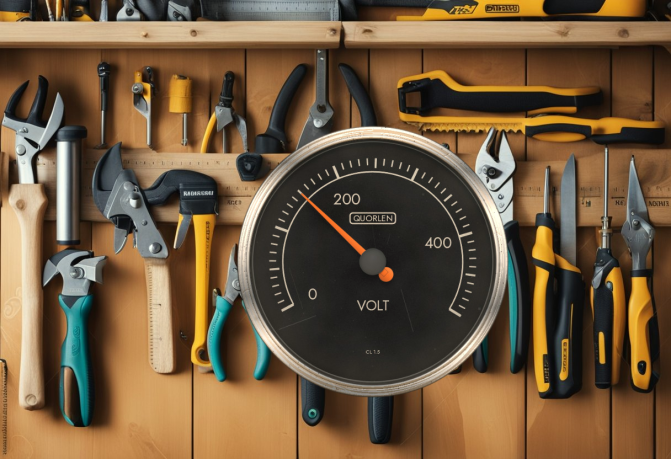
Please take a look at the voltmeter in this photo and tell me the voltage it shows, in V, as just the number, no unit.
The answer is 150
